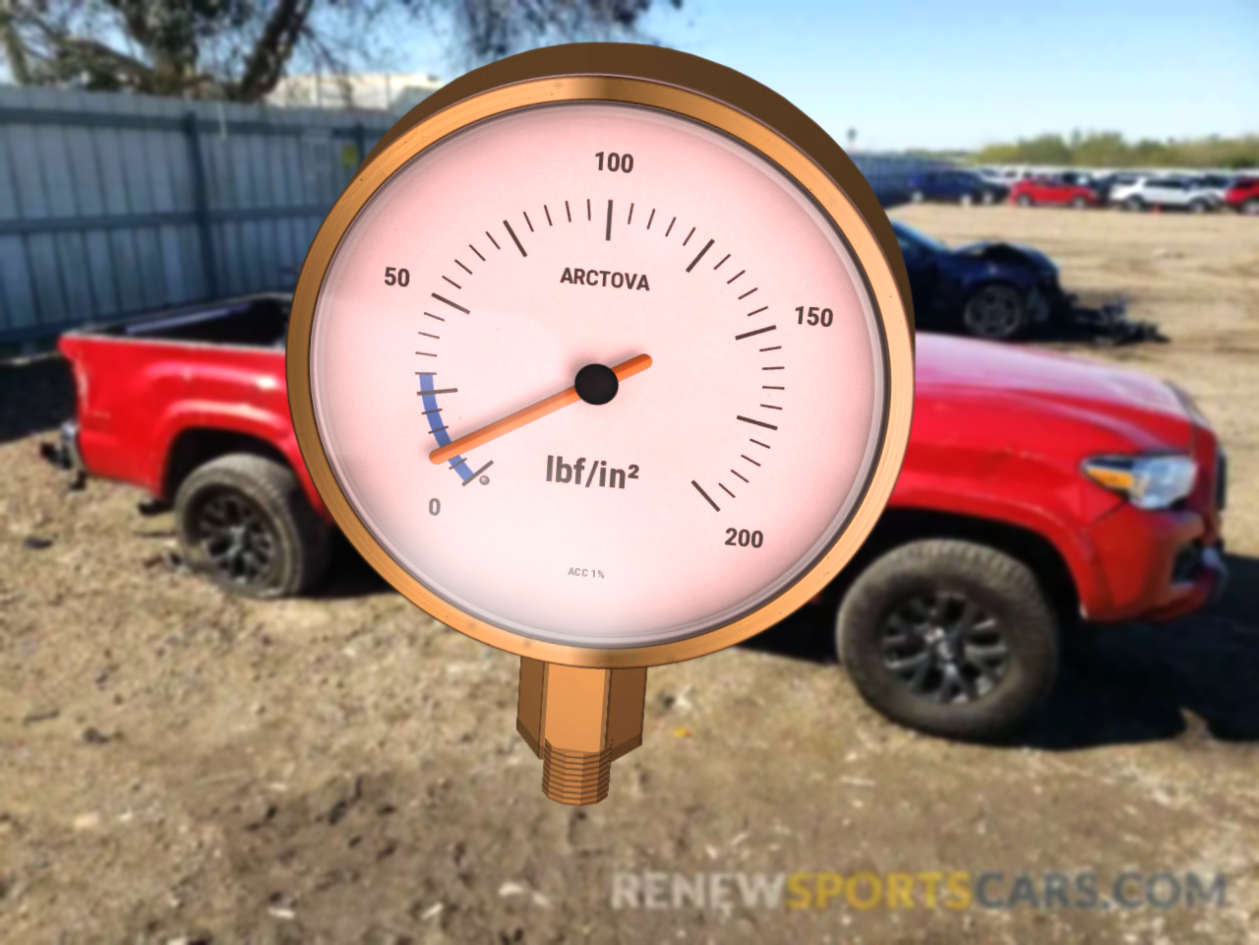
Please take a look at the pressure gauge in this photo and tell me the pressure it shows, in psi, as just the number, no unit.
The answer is 10
